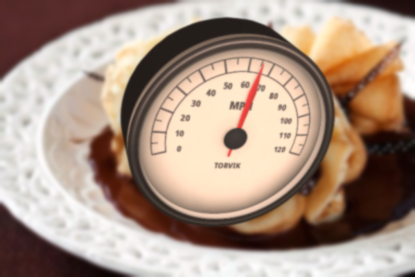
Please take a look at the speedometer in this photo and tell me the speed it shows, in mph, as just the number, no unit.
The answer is 65
